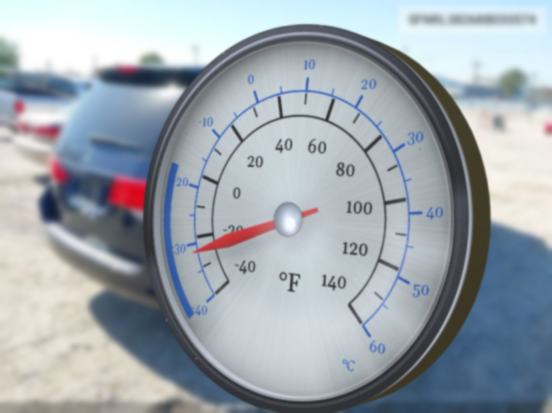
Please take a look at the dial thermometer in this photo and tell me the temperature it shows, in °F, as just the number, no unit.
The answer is -25
